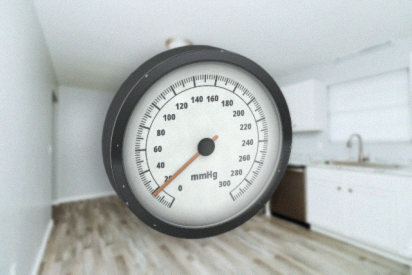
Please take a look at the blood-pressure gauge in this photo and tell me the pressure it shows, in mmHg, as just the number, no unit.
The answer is 20
